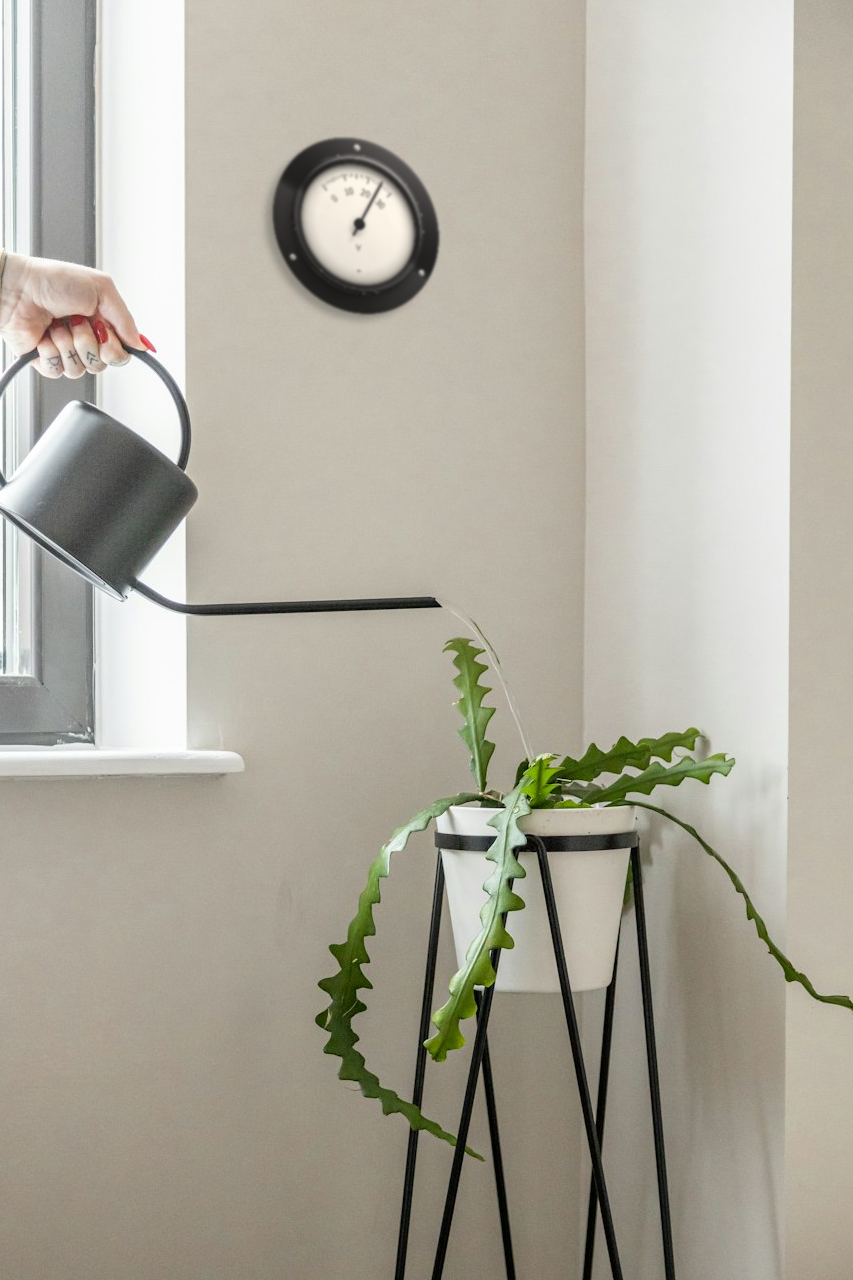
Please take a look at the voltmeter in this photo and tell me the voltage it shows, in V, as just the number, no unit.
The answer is 25
